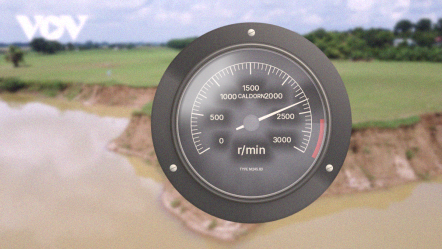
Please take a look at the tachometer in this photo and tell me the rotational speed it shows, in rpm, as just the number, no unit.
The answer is 2350
